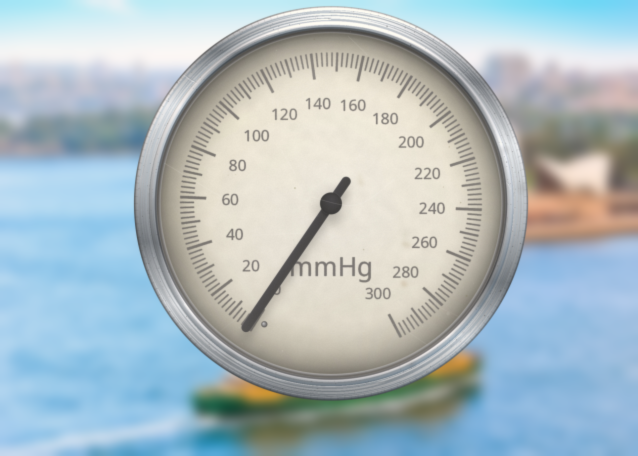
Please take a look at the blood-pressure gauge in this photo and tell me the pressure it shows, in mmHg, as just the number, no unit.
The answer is 2
